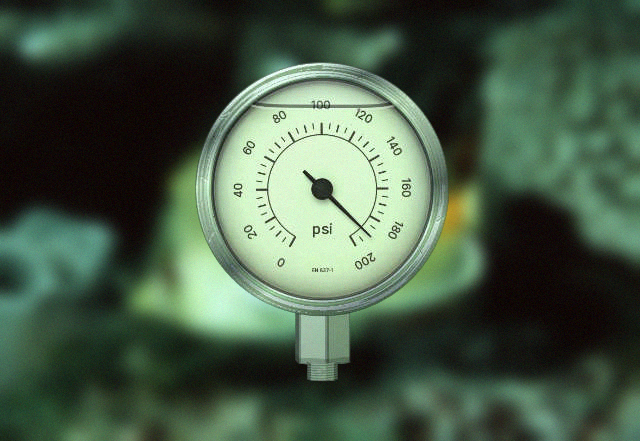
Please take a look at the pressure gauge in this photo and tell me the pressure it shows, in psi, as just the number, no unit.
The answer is 190
